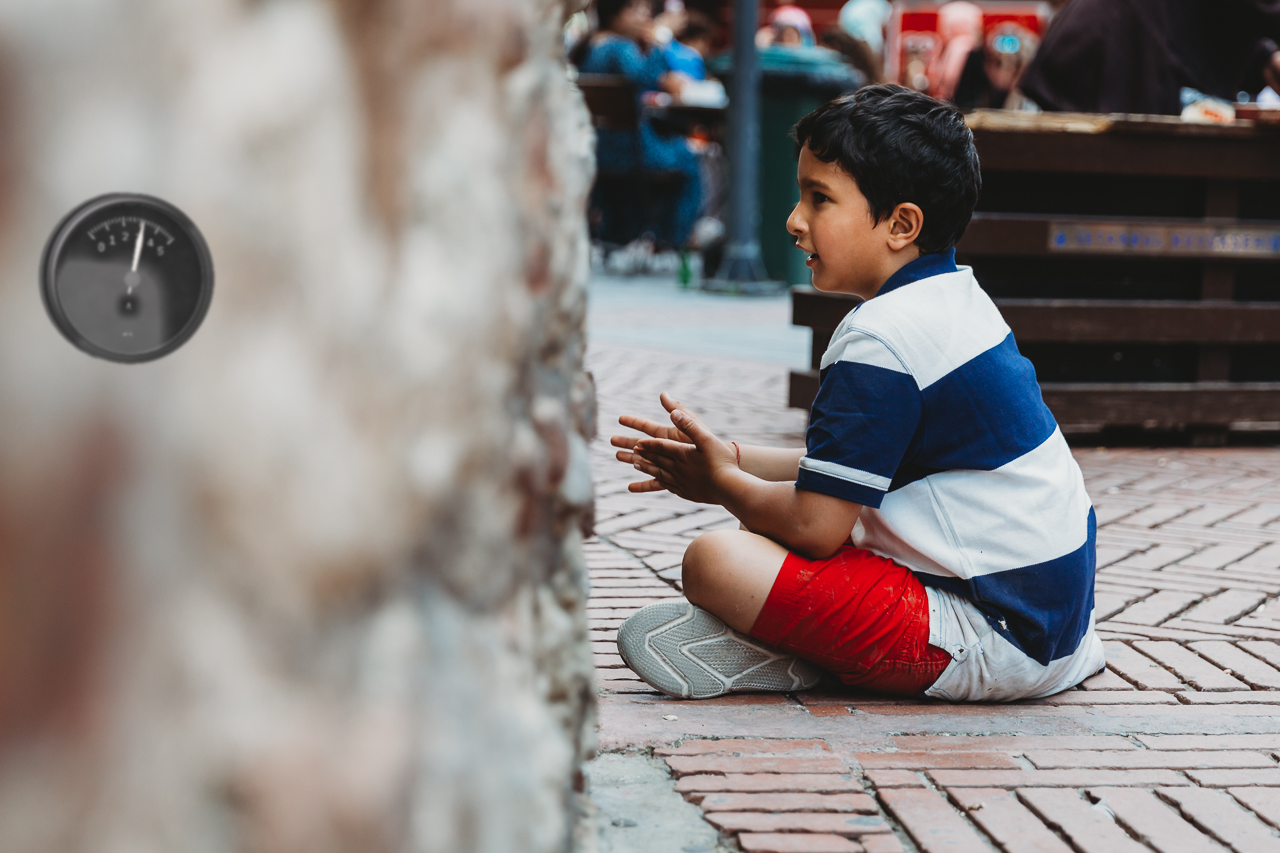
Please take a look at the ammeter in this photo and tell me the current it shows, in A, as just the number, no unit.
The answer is 3
